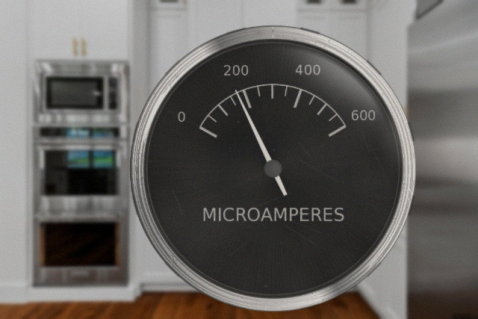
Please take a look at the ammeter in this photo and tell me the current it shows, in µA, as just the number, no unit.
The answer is 175
